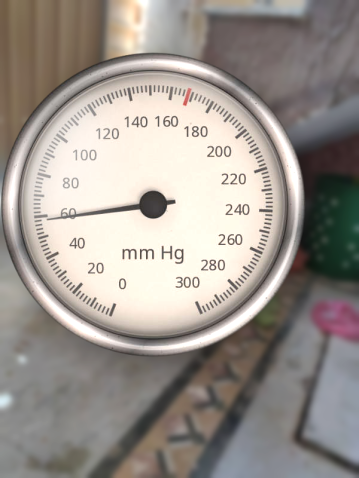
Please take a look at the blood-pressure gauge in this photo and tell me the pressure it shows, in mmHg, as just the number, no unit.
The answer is 58
